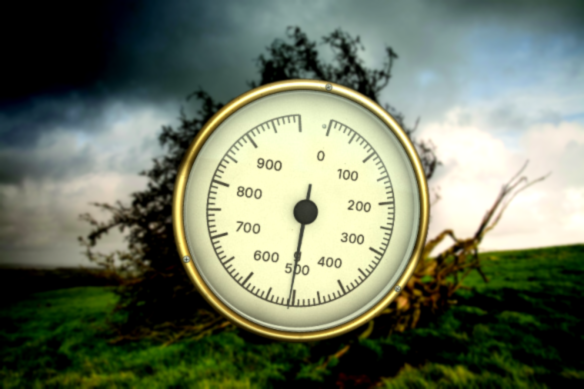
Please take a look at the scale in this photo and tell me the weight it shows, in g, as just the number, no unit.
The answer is 510
